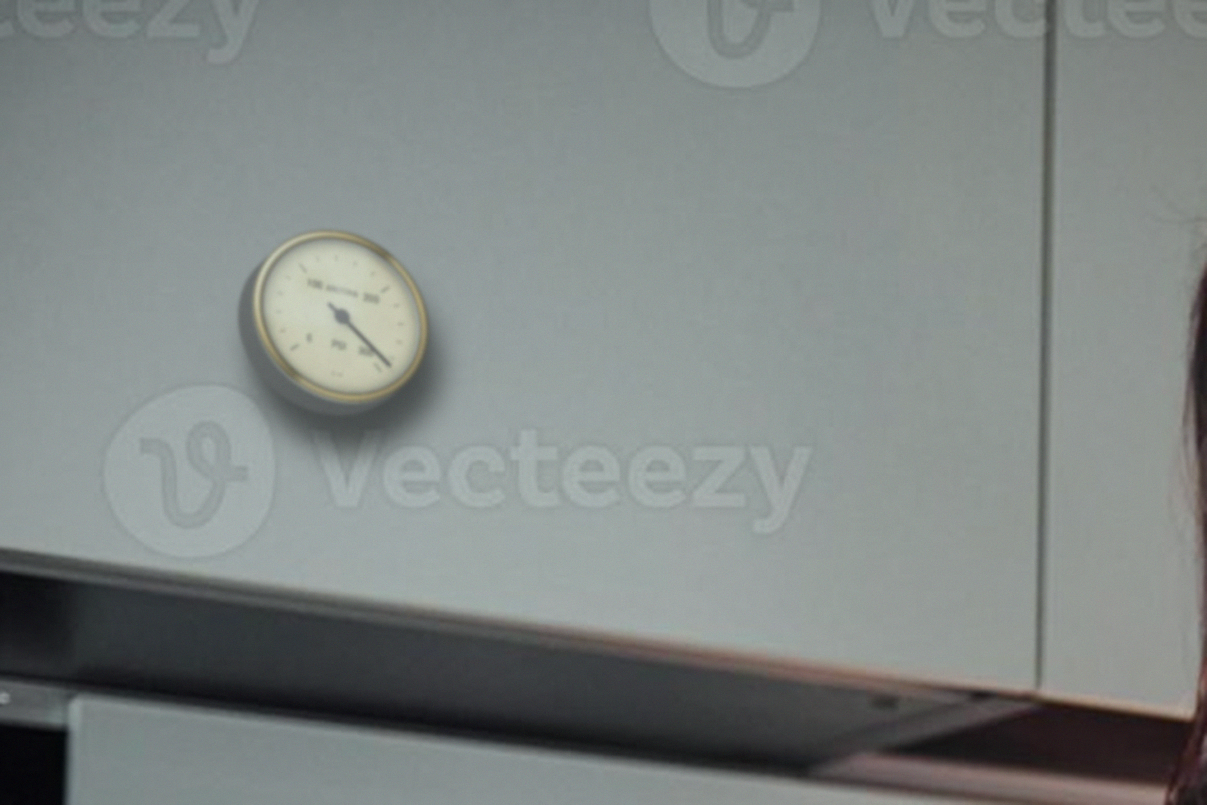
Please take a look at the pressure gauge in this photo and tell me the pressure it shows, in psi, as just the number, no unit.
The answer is 290
